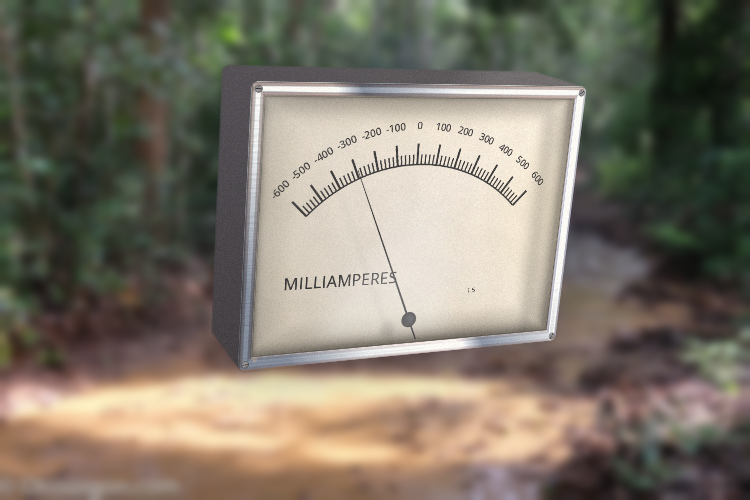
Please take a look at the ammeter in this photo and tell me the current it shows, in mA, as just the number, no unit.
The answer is -300
